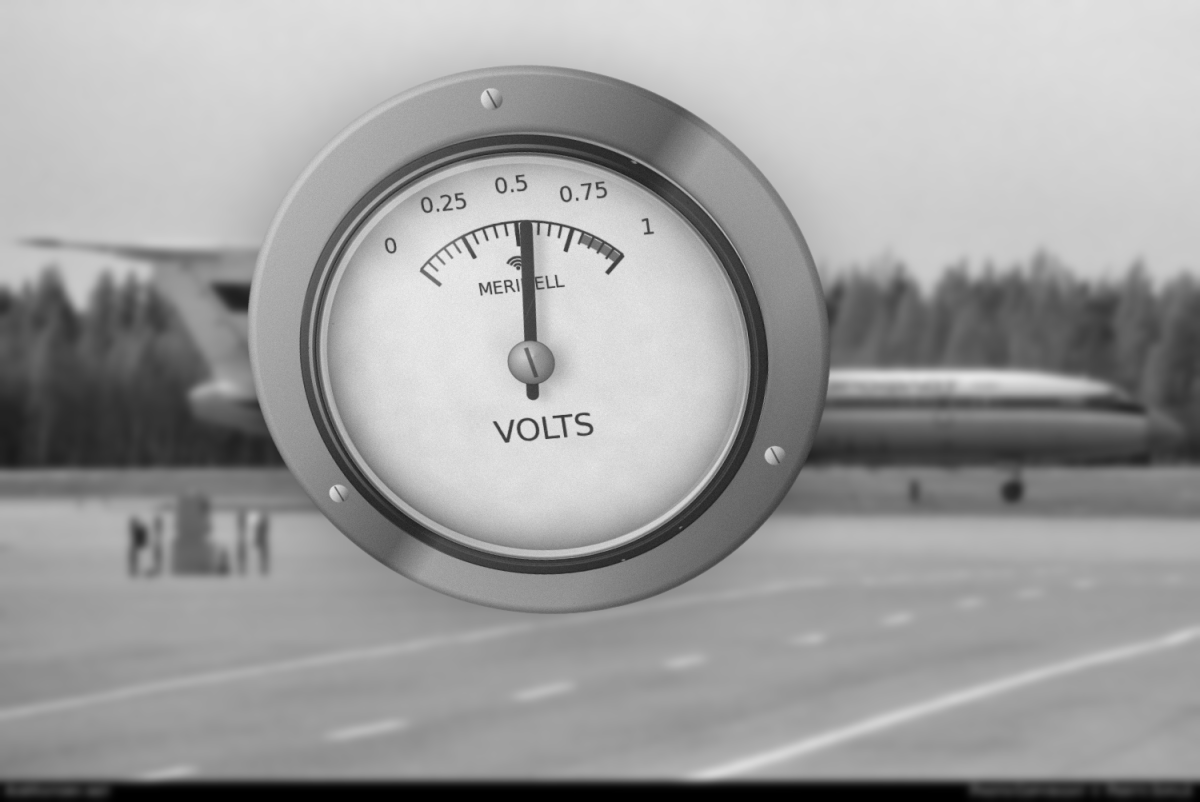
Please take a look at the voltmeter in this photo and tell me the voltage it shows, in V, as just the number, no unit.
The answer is 0.55
